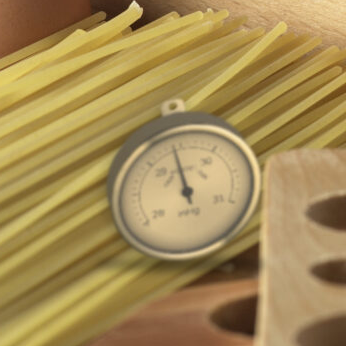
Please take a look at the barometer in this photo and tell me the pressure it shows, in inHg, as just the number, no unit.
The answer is 29.4
